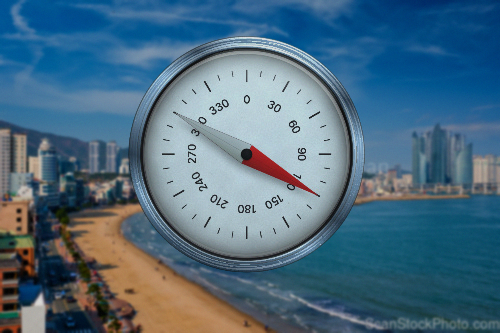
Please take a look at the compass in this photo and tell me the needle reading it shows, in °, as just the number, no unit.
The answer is 120
